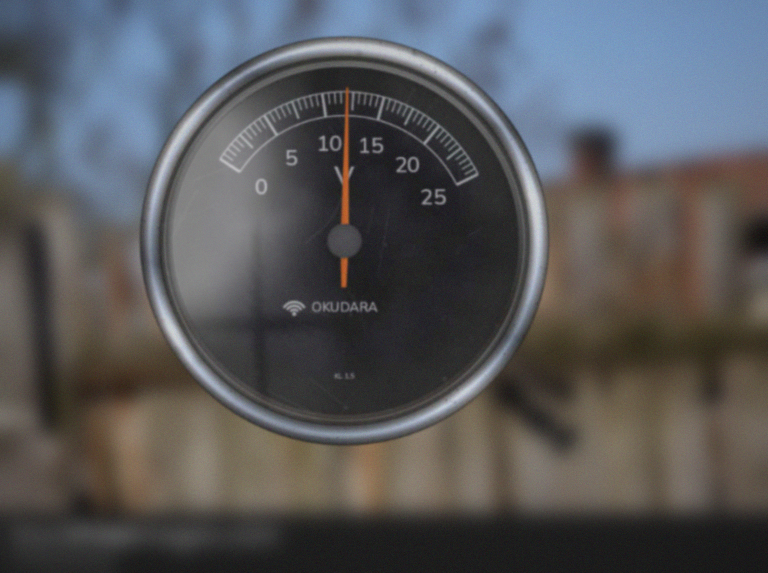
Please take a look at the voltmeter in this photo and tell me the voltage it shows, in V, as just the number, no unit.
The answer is 12
